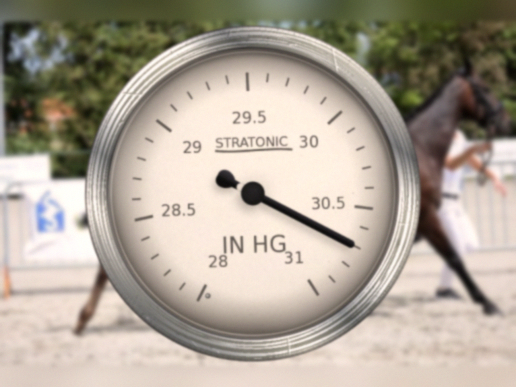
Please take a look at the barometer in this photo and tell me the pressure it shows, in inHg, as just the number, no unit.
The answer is 30.7
